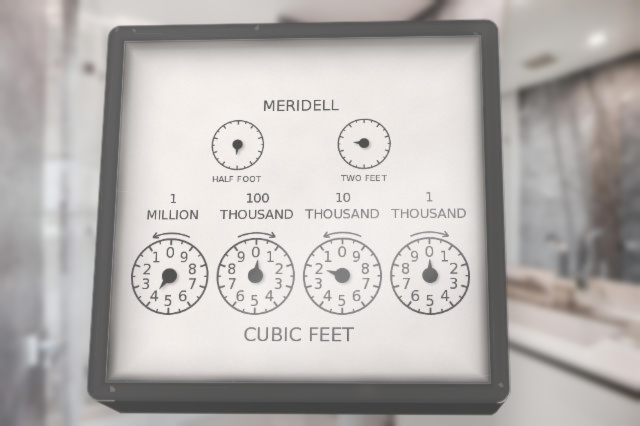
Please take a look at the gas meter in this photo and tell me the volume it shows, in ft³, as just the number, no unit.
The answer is 402000
